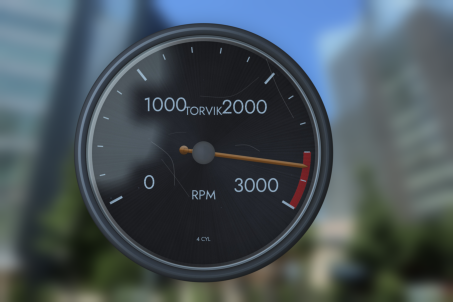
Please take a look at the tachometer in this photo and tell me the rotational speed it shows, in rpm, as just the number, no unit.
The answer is 2700
